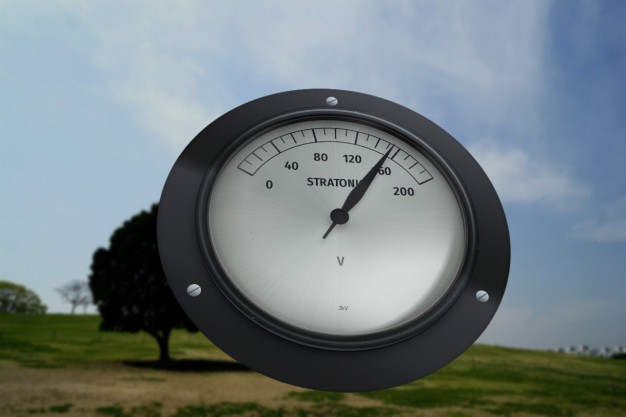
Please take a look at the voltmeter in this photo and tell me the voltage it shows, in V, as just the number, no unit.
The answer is 155
